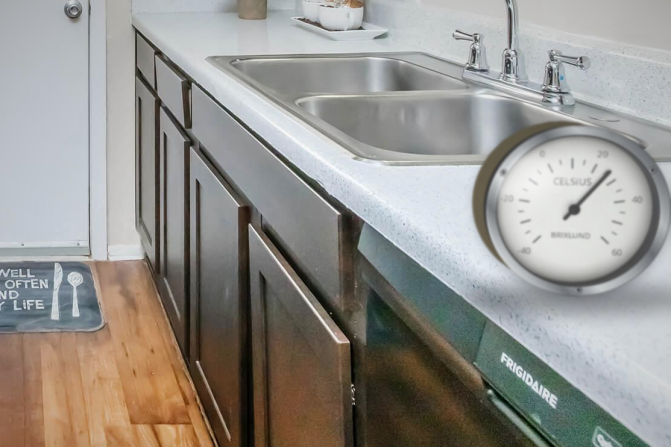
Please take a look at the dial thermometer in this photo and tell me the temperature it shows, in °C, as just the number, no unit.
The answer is 25
